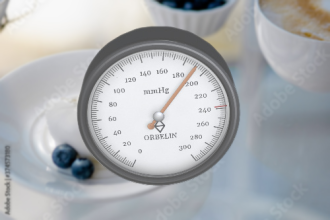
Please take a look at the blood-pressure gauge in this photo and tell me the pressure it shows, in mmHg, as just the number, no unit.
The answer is 190
